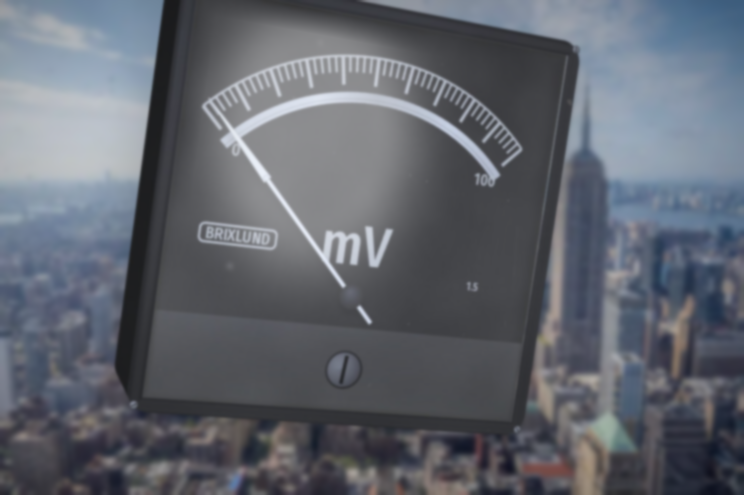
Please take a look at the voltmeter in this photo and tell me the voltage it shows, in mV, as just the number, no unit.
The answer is 2
